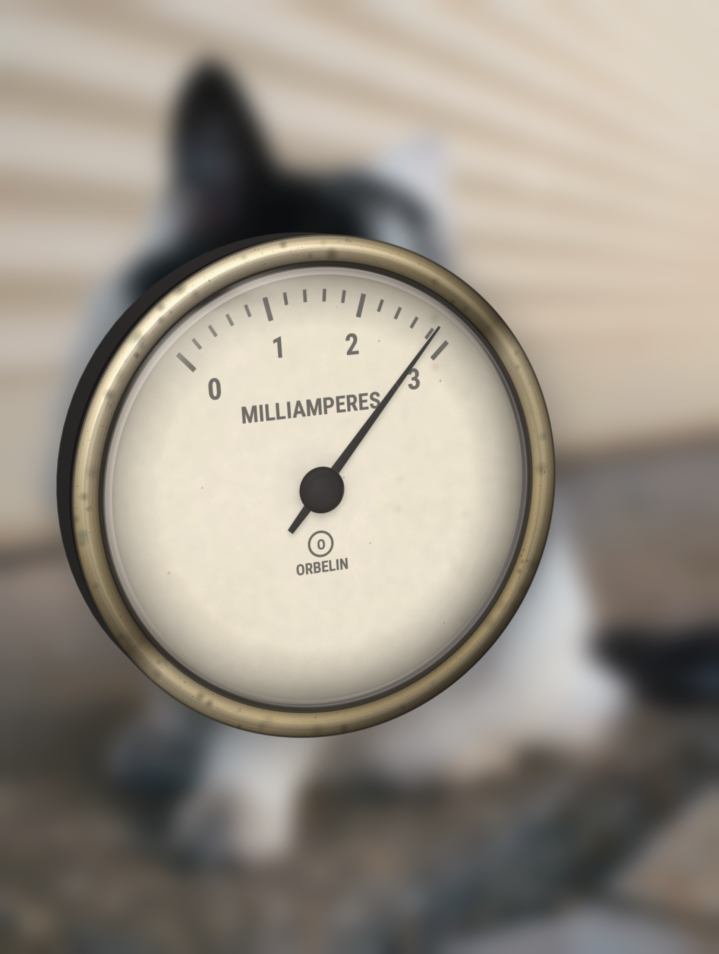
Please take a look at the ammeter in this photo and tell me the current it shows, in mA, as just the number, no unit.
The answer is 2.8
